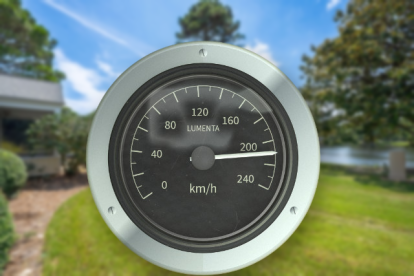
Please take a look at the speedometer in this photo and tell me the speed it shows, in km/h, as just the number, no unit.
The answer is 210
